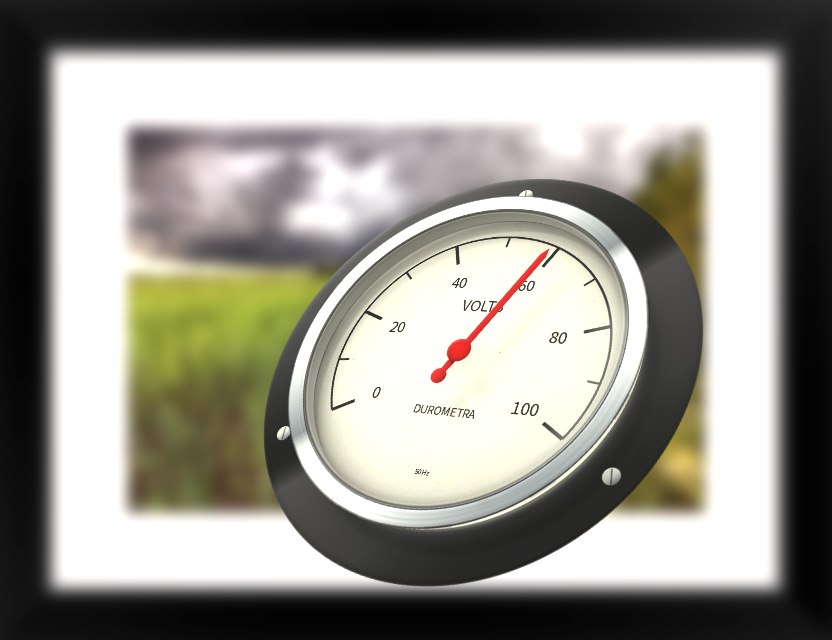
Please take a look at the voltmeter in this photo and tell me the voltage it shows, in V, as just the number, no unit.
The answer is 60
